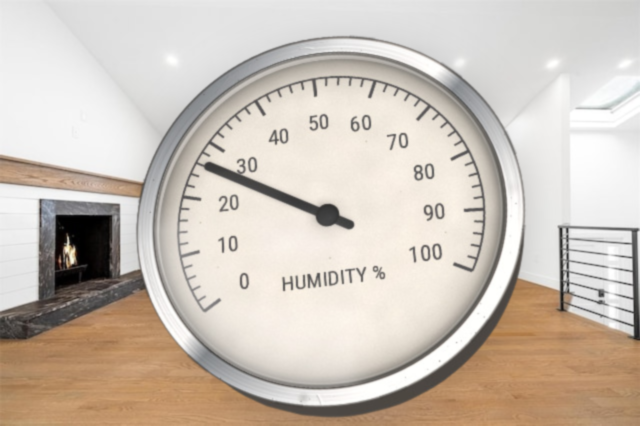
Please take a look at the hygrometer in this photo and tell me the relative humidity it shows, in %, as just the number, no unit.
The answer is 26
